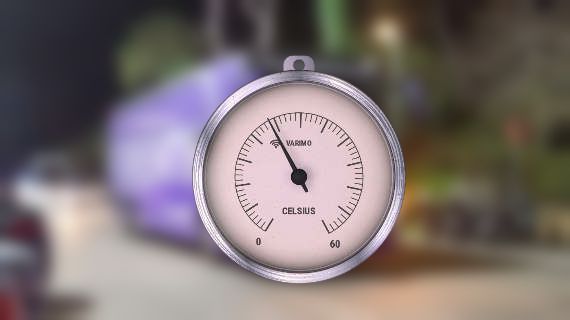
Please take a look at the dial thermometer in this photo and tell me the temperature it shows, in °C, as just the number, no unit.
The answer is 24
